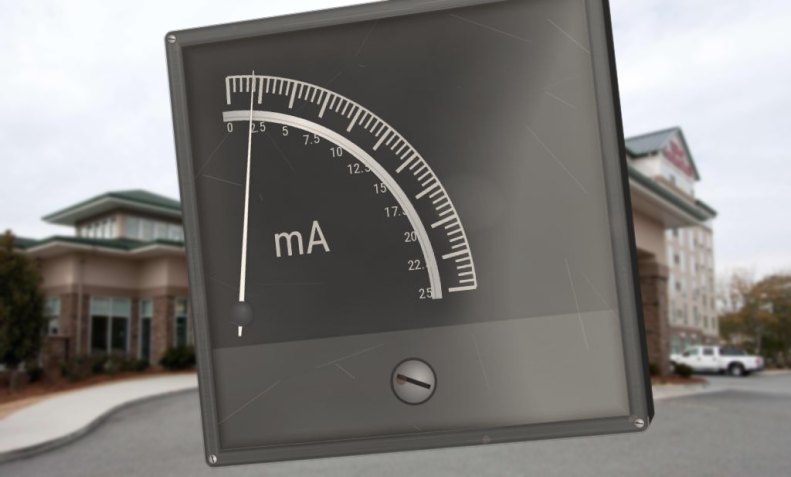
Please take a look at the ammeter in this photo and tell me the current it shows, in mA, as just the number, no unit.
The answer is 2
